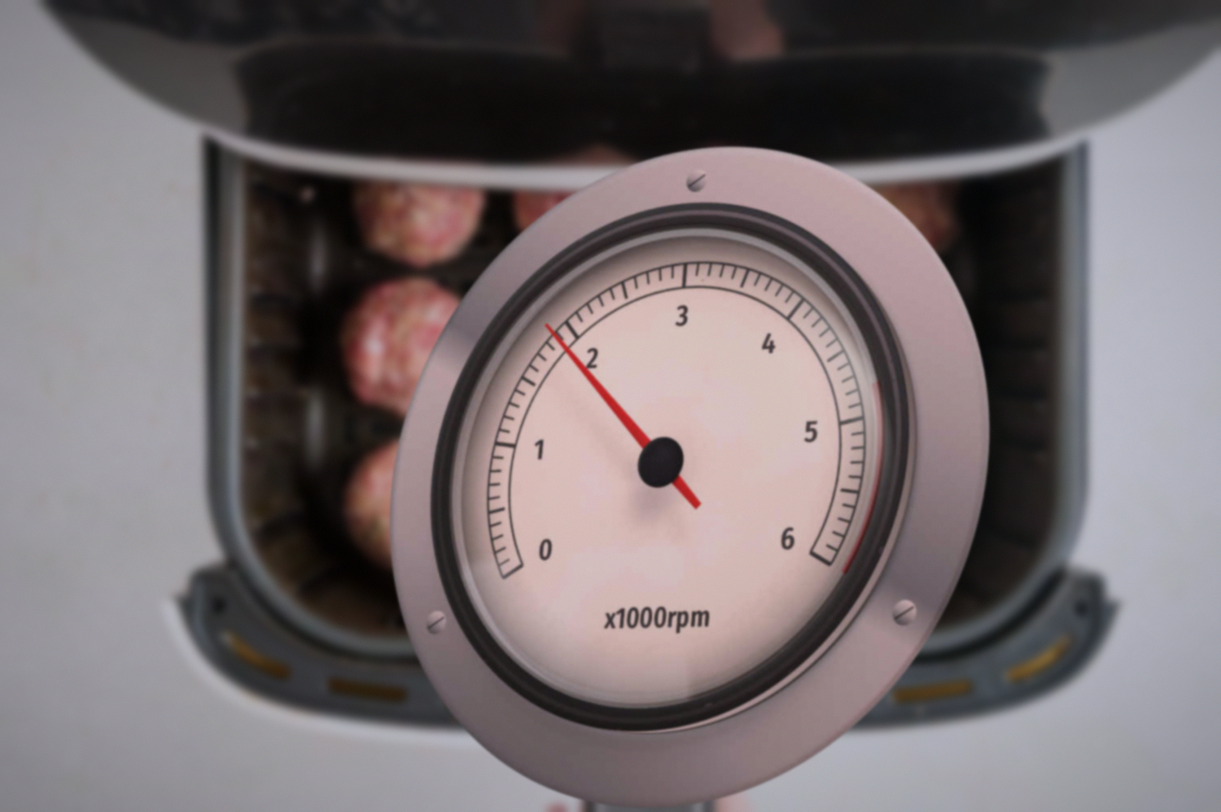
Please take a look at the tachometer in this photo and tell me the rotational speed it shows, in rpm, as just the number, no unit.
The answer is 1900
